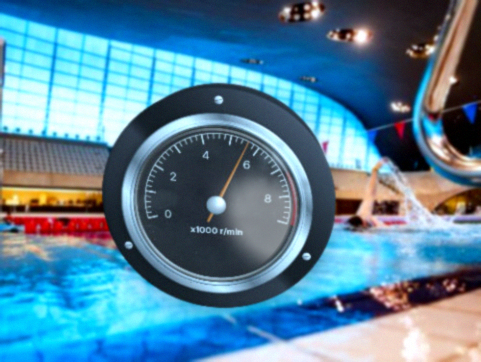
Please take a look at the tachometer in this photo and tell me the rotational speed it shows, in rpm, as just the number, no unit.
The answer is 5600
